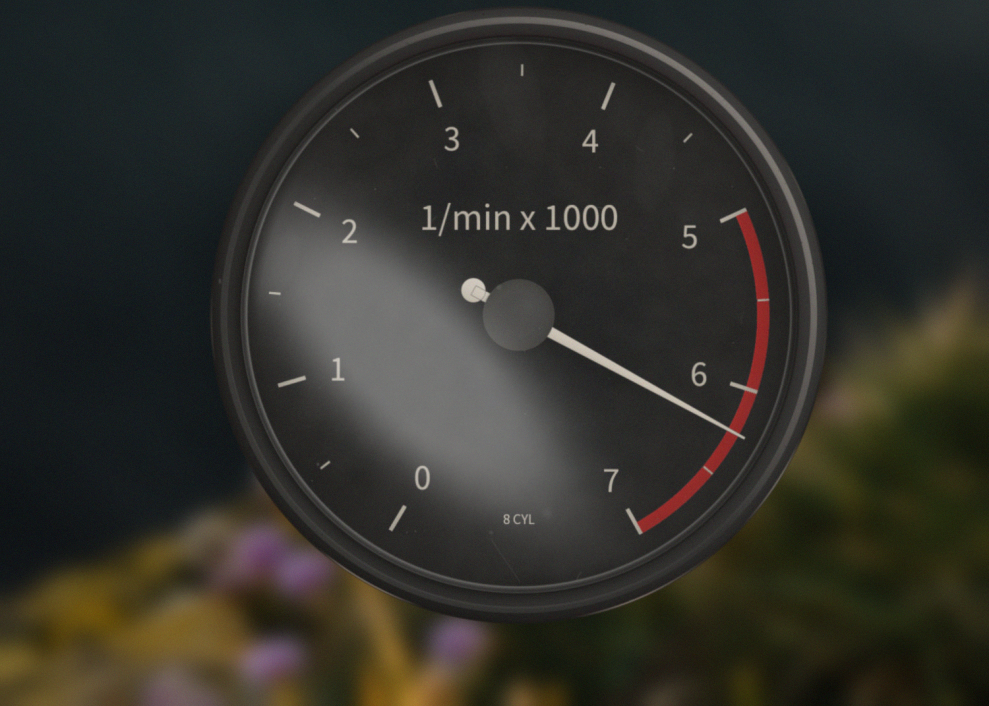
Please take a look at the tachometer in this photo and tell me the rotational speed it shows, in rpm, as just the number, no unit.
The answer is 6250
